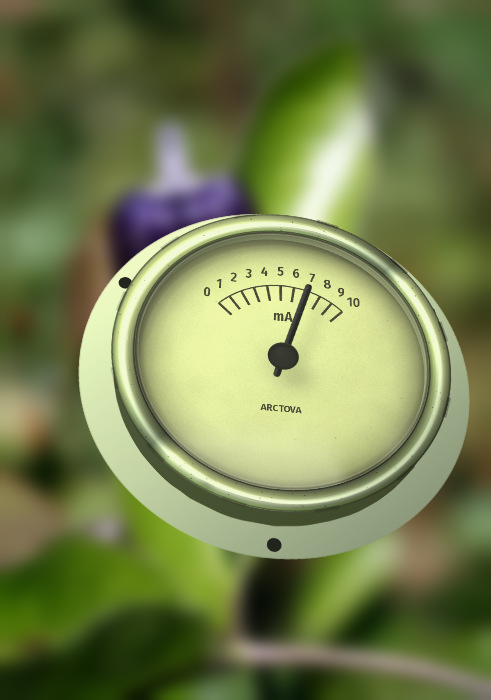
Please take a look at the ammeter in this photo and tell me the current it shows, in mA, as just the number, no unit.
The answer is 7
